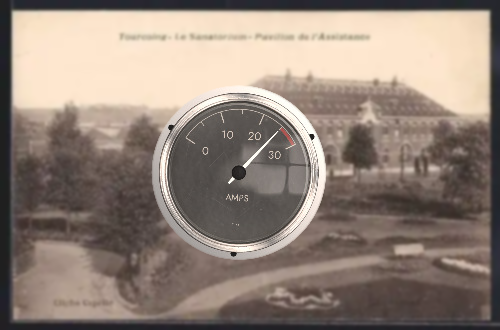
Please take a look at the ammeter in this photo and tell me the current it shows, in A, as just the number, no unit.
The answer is 25
